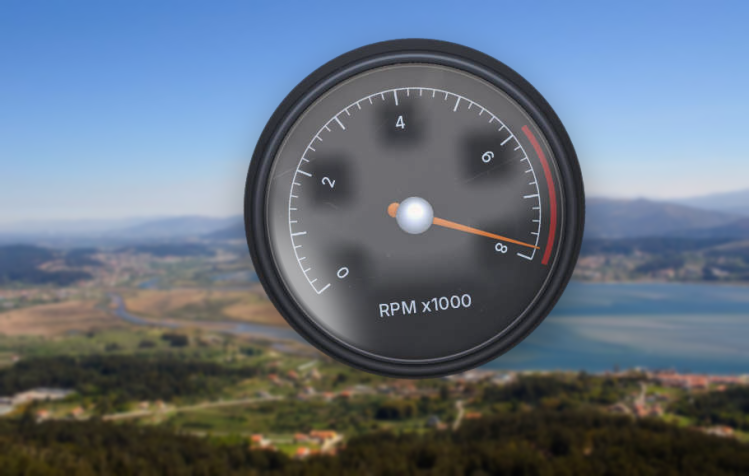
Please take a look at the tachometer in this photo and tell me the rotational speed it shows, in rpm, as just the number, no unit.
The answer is 7800
